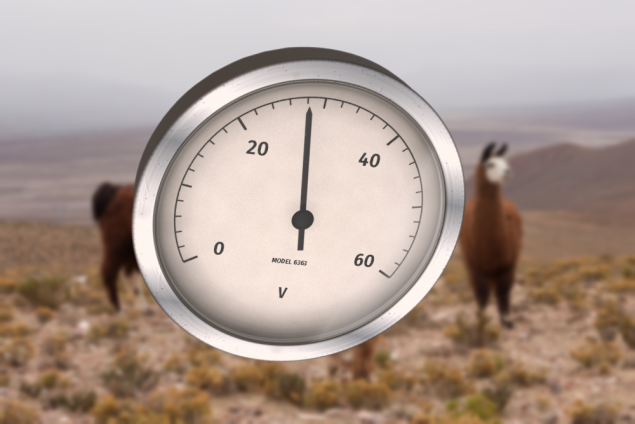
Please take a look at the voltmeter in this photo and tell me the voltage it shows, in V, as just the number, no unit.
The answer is 28
